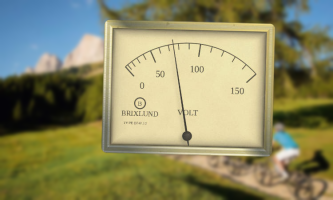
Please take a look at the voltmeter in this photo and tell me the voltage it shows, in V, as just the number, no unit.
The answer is 75
